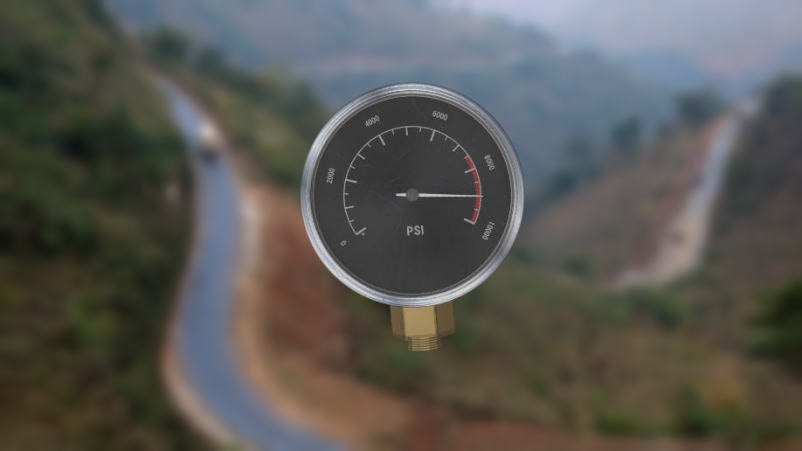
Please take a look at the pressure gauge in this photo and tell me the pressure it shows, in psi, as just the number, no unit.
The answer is 9000
